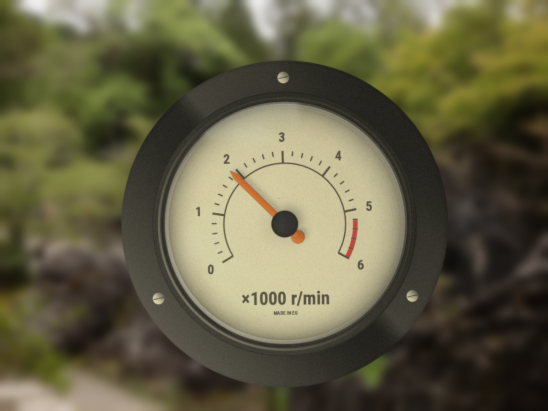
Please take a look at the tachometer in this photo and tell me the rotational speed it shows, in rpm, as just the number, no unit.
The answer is 1900
